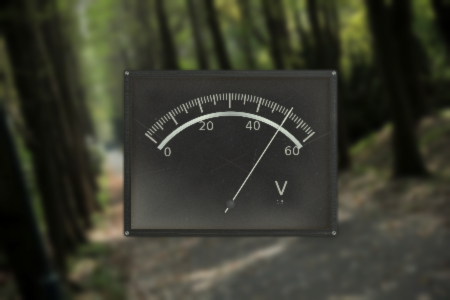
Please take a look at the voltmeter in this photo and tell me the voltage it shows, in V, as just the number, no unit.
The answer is 50
